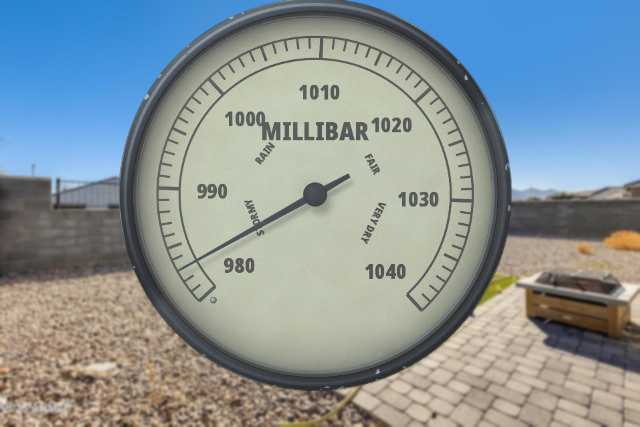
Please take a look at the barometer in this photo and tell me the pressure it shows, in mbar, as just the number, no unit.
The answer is 983
